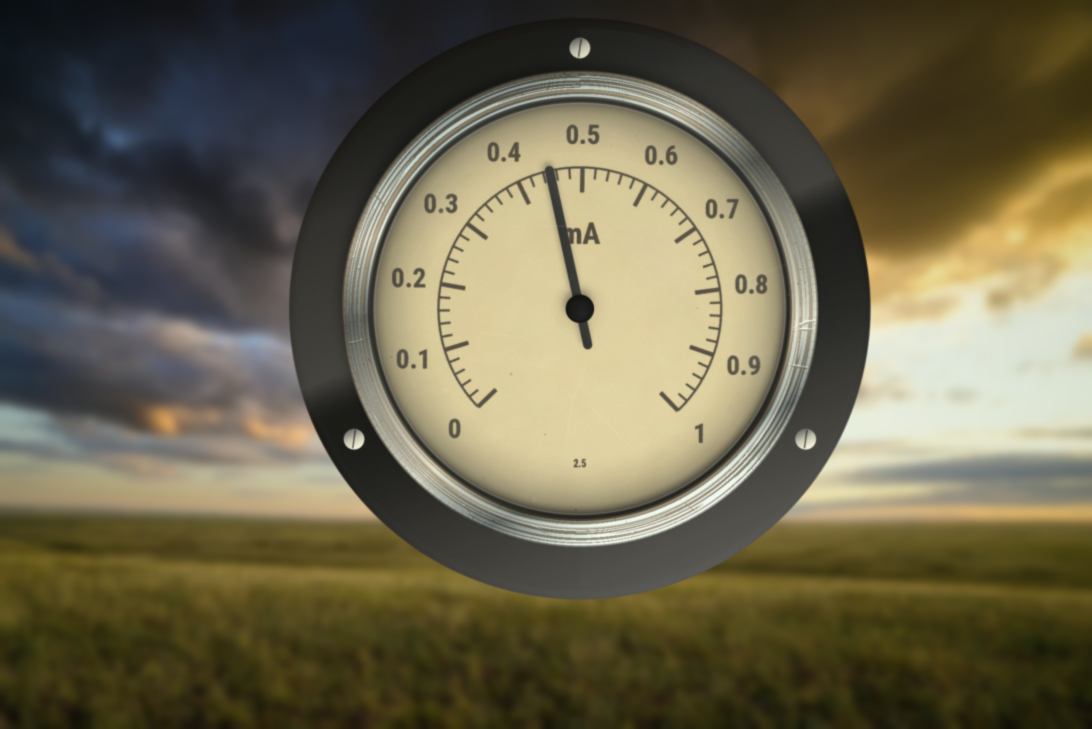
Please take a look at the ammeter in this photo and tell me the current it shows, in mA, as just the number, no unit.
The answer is 0.45
